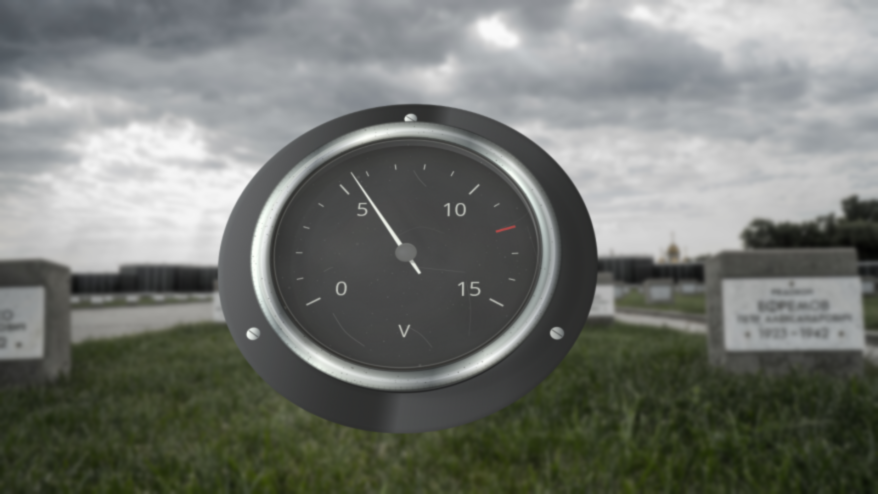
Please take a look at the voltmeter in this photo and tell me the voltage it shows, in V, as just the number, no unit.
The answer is 5.5
